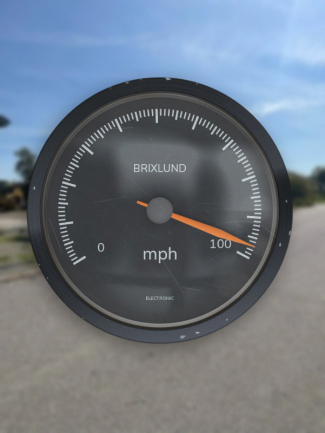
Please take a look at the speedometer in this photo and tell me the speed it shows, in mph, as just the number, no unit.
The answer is 97
